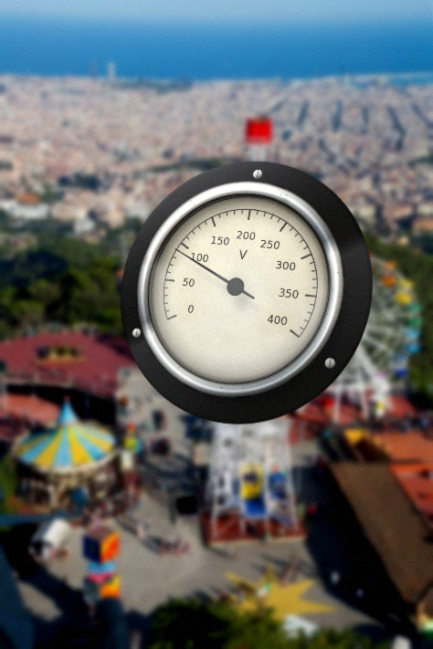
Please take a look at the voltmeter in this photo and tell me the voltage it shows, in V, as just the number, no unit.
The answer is 90
